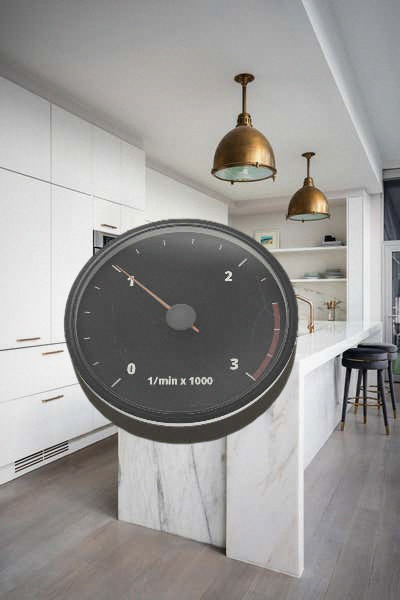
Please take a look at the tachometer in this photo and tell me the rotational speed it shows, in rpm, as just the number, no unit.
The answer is 1000
